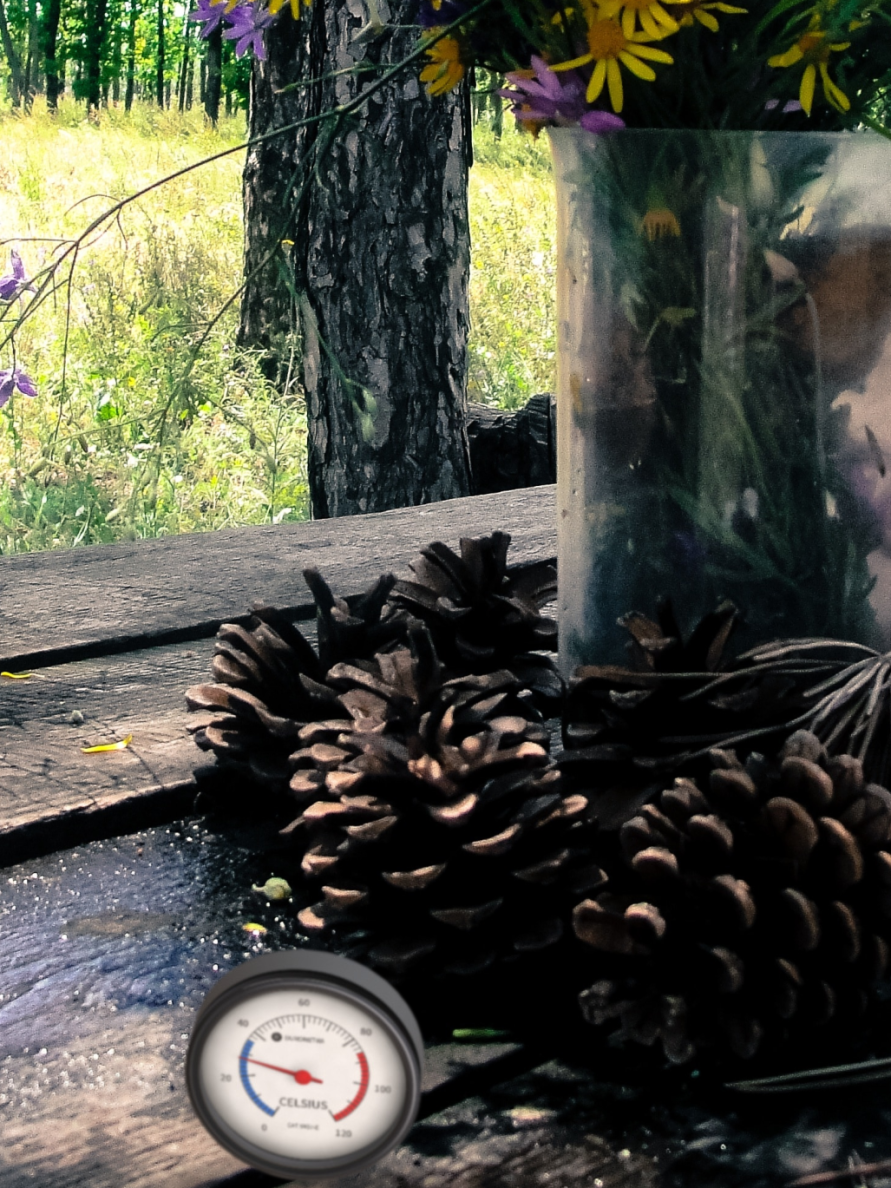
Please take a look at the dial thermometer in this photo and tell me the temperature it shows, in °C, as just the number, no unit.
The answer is 30
